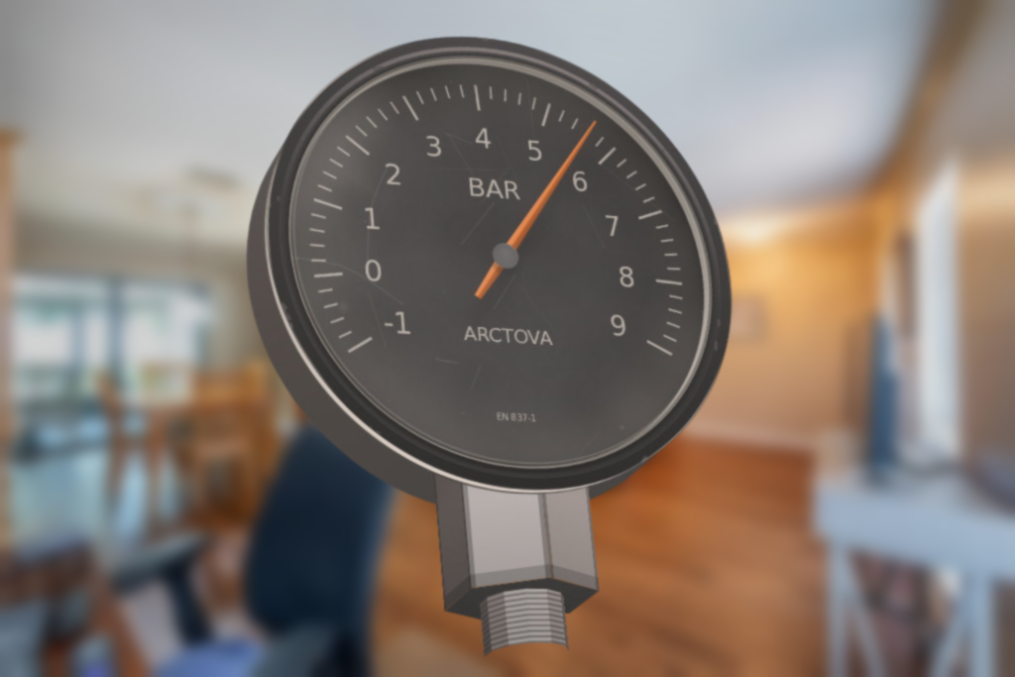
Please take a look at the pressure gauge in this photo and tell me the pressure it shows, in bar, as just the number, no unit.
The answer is 5.6
